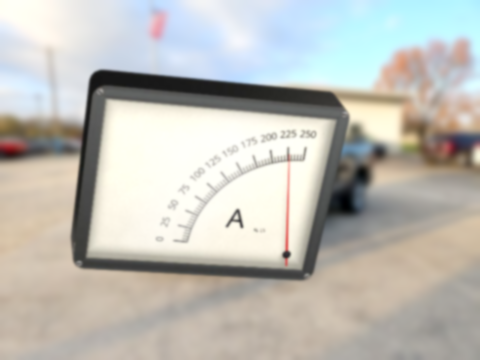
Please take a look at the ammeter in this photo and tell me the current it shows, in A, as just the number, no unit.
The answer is 225
